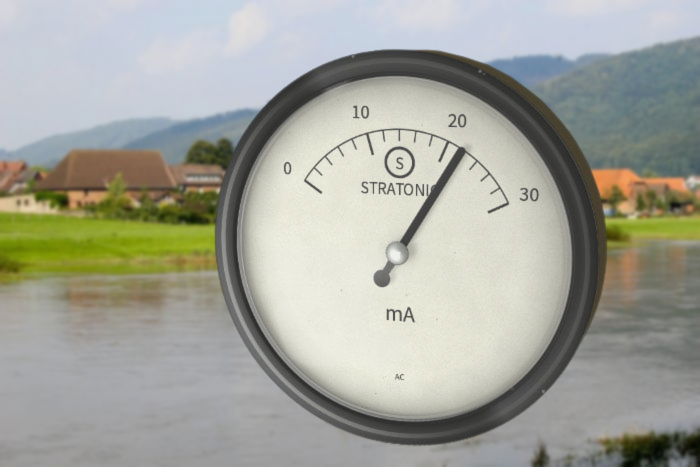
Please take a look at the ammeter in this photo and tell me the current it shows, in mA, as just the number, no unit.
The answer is 22
